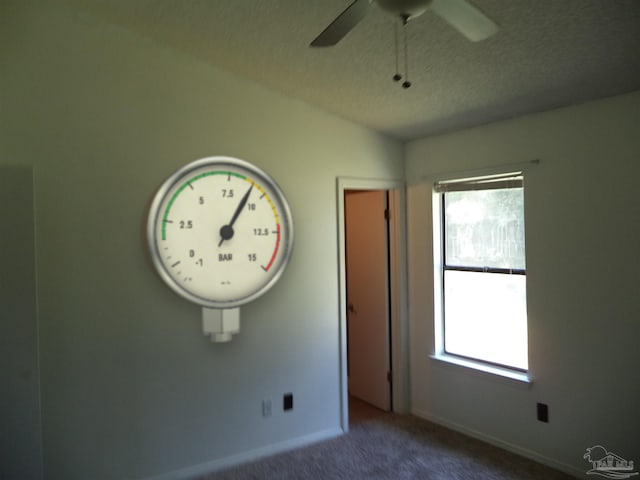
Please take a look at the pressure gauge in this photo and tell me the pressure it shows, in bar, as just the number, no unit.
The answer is 9
